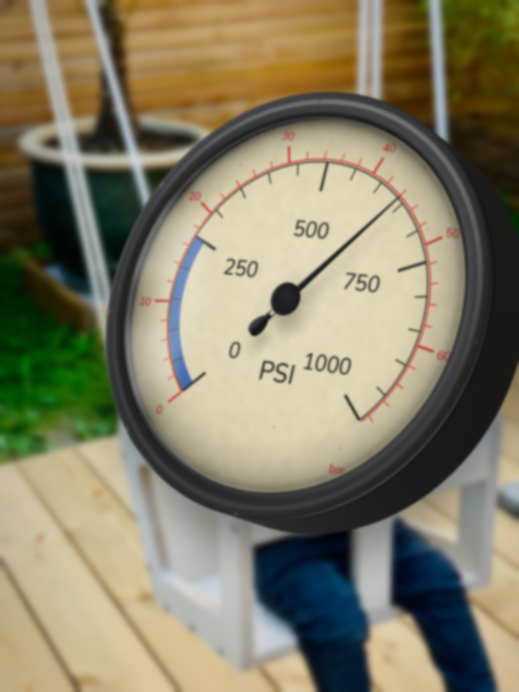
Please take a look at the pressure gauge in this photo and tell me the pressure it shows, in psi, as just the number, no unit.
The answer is 650
